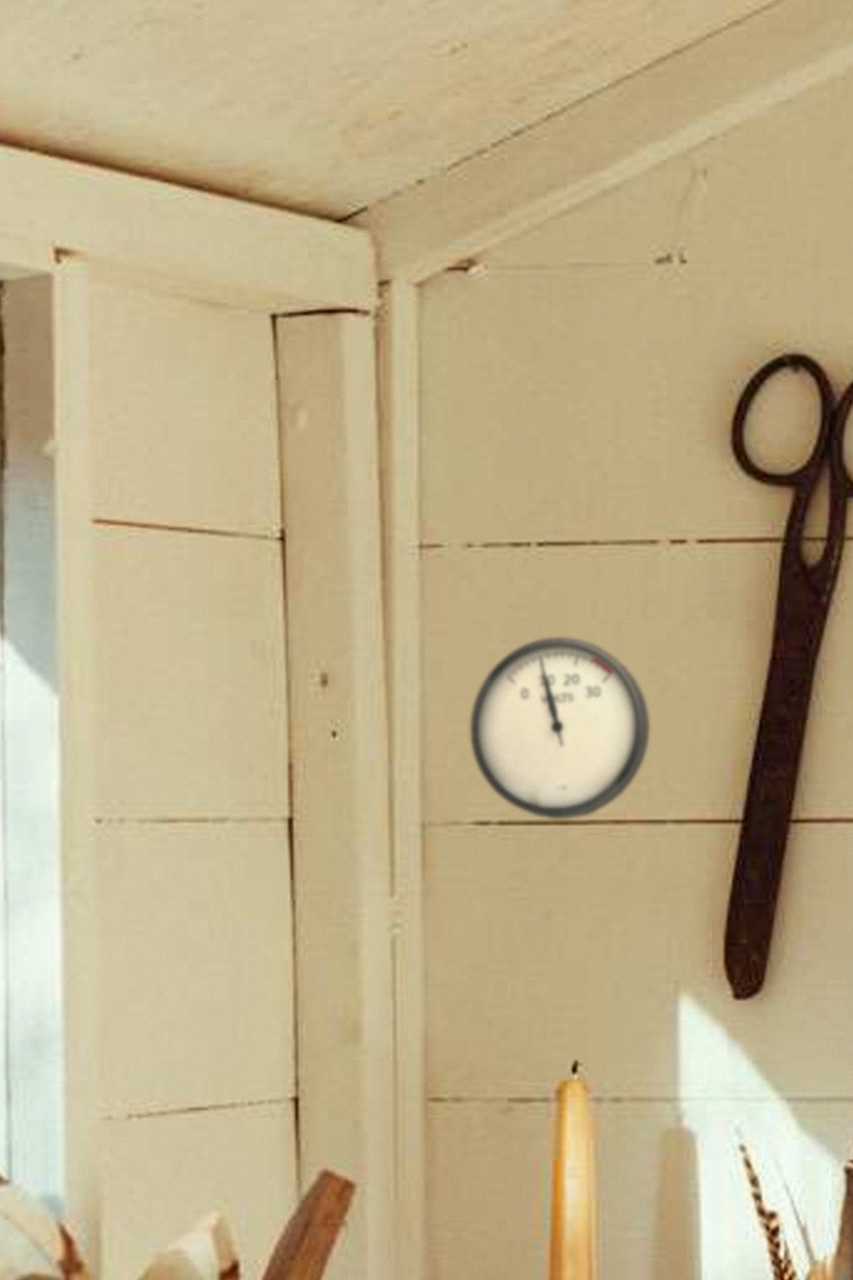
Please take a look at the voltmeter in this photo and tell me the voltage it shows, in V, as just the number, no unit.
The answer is 10
